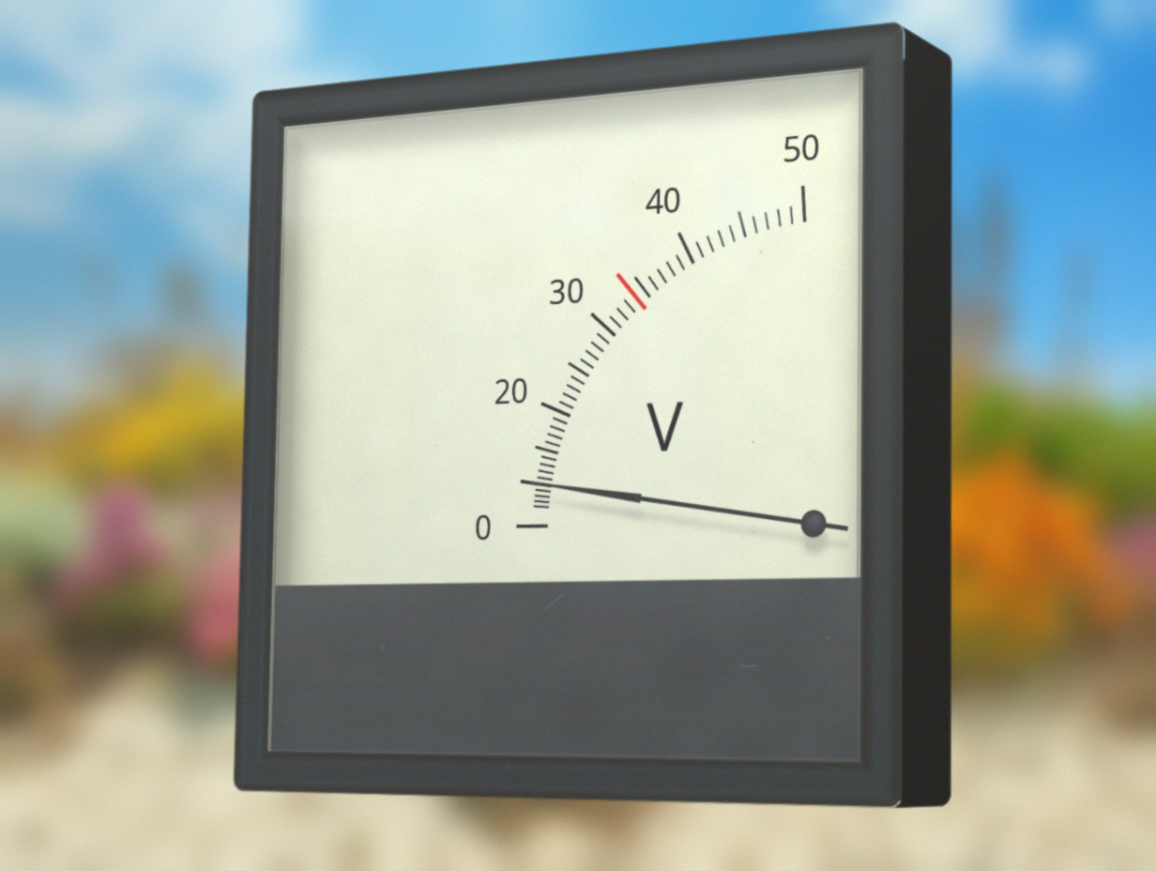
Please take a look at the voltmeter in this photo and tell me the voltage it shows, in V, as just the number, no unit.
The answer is 10
